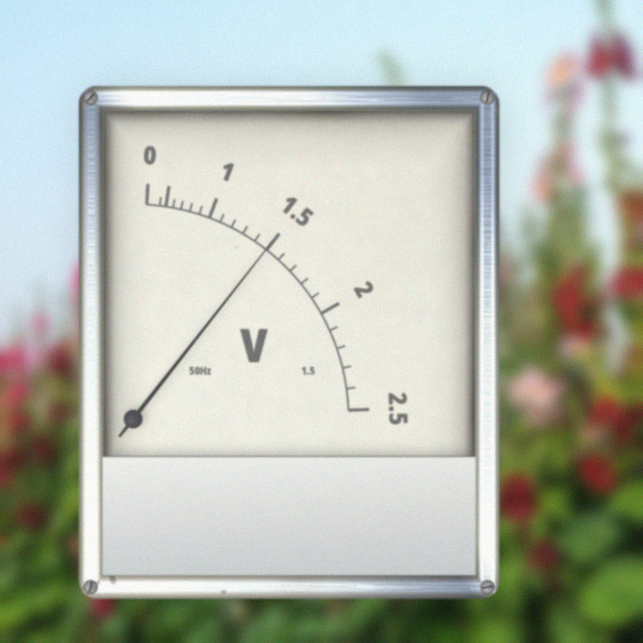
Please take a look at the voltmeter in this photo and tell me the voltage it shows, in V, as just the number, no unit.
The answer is 1.5
